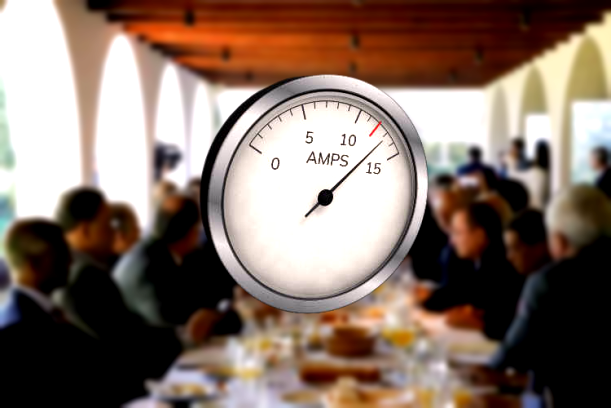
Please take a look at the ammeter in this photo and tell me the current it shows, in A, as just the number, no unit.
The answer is 13
